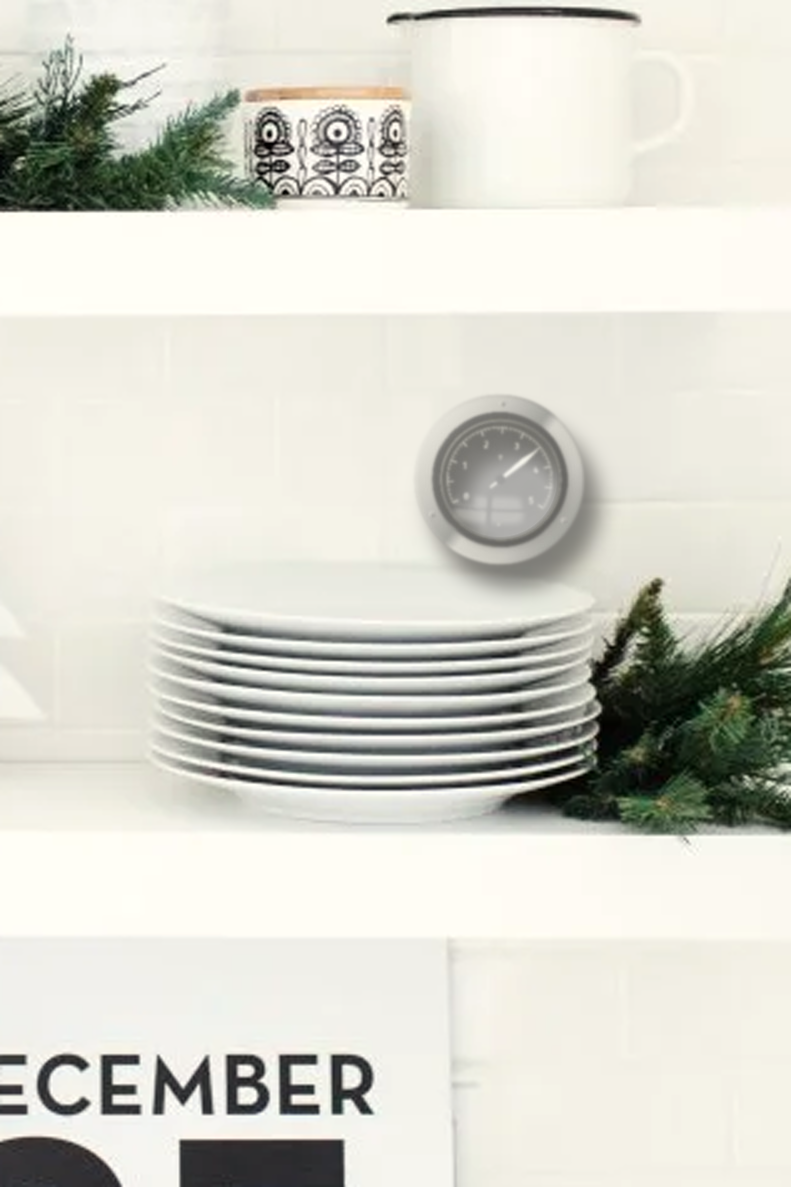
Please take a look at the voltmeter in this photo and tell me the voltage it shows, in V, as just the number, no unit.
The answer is 3.5
